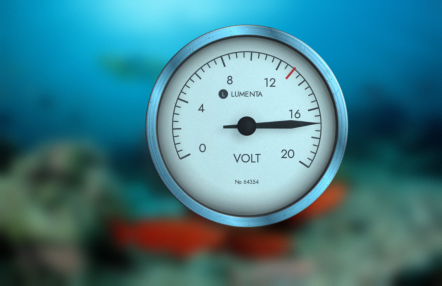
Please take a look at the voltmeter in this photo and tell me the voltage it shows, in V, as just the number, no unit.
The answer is 17
